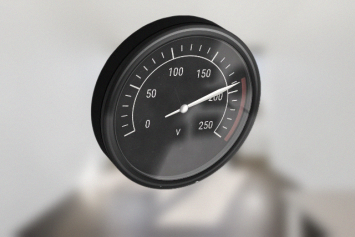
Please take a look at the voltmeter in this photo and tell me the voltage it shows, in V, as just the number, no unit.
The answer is 190
